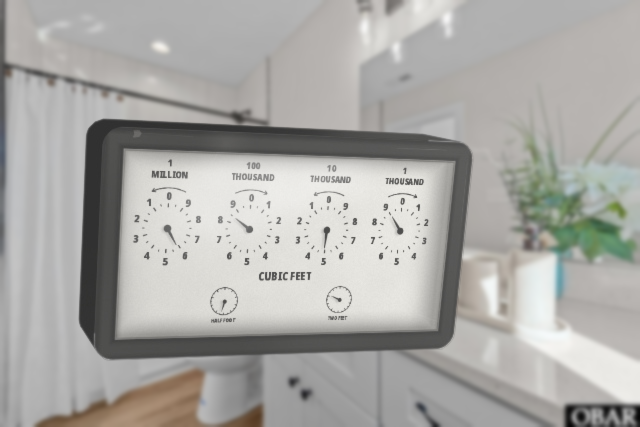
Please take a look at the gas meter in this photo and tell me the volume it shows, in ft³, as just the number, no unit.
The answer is 584900
